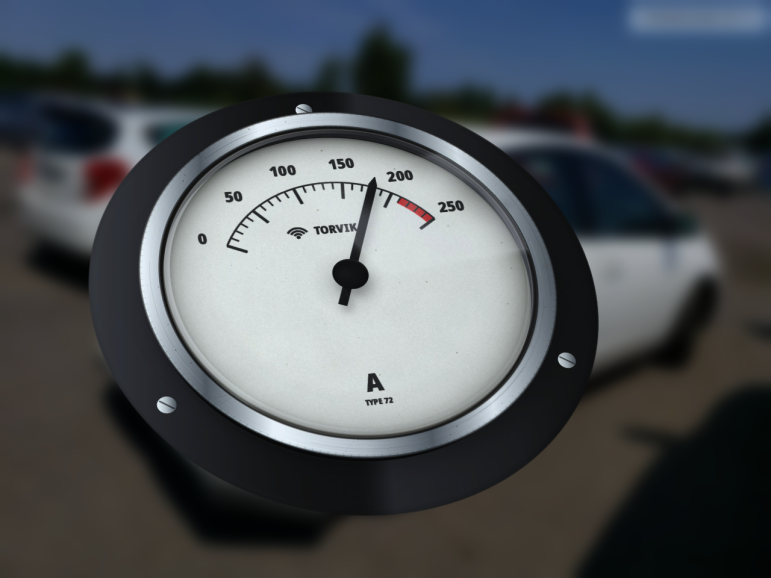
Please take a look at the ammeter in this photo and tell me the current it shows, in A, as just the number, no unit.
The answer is 180
